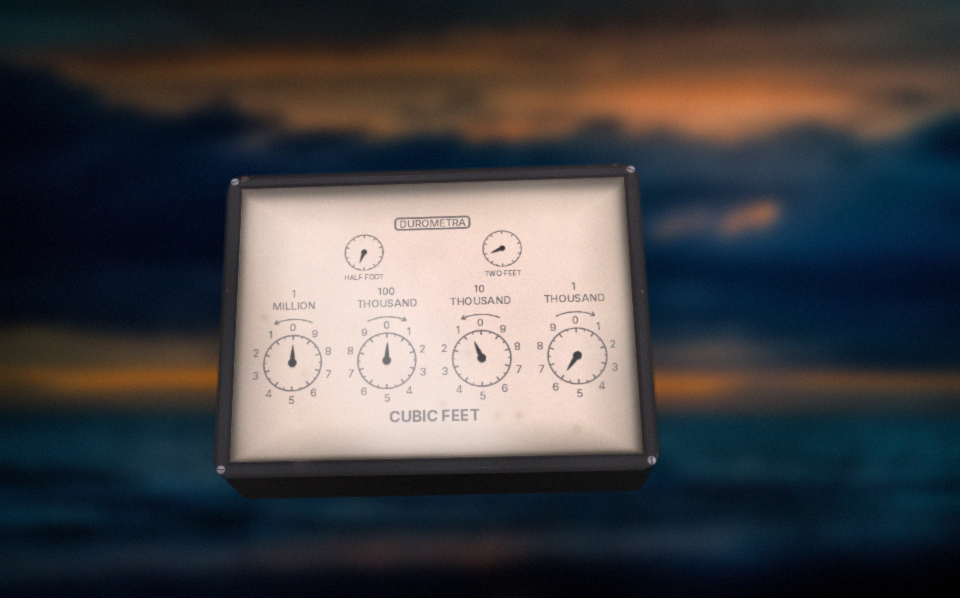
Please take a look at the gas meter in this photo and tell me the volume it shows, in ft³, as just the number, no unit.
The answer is 600
